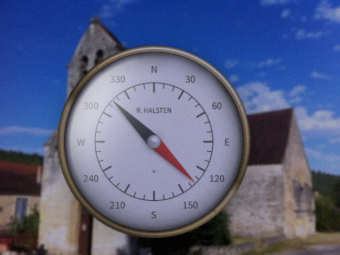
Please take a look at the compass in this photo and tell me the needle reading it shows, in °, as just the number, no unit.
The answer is 135
